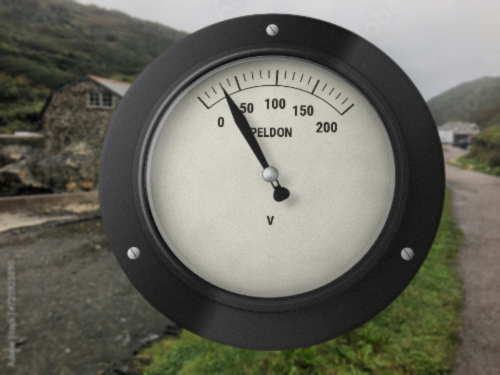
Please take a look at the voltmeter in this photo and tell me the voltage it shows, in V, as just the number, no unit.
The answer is 30
